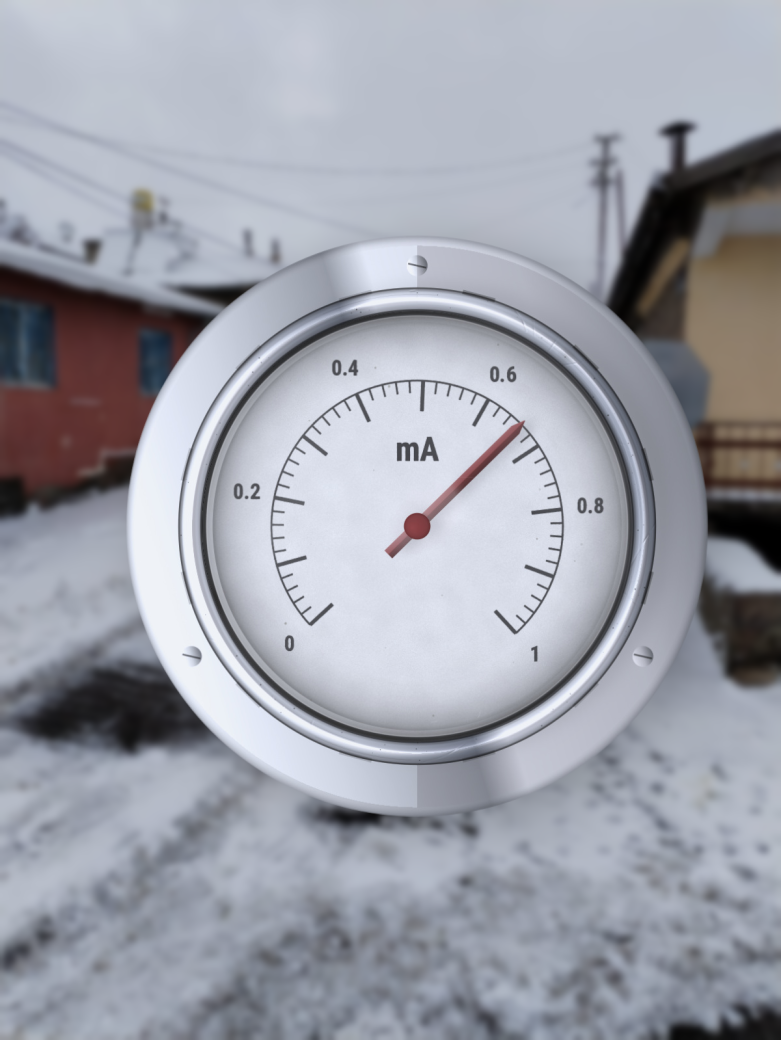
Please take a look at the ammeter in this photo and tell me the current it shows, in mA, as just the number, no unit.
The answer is 0.66
